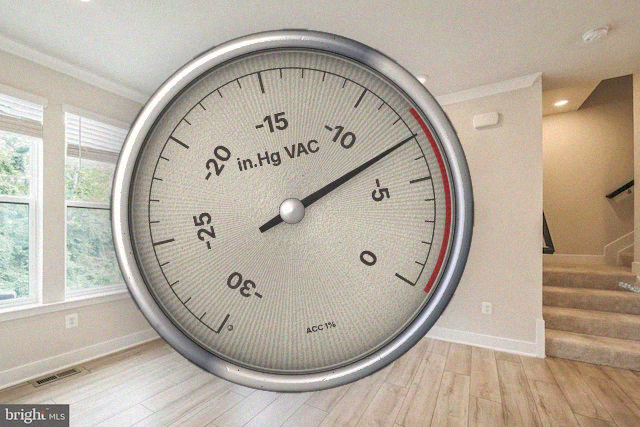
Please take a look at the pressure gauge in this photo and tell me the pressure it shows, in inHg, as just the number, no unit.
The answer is -7
